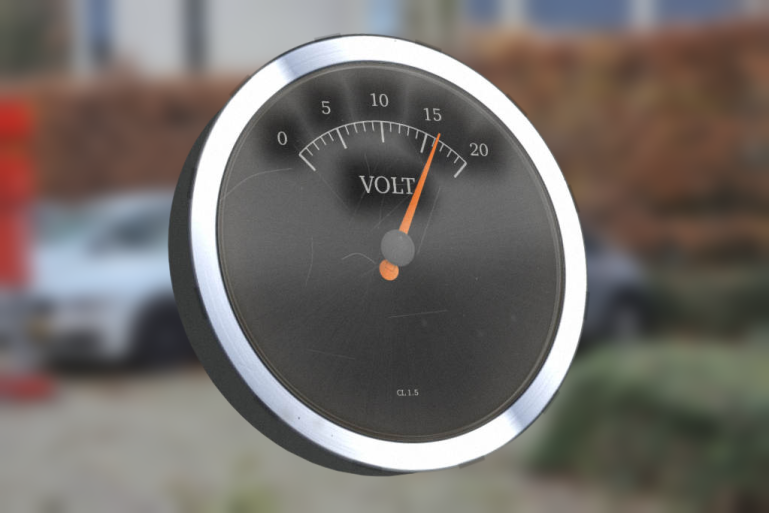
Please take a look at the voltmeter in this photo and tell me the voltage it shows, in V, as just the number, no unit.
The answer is 16
